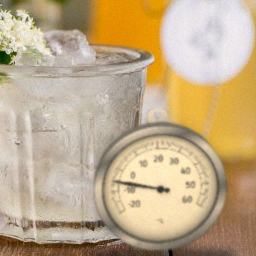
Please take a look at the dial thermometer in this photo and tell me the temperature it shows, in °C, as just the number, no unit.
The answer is -5
